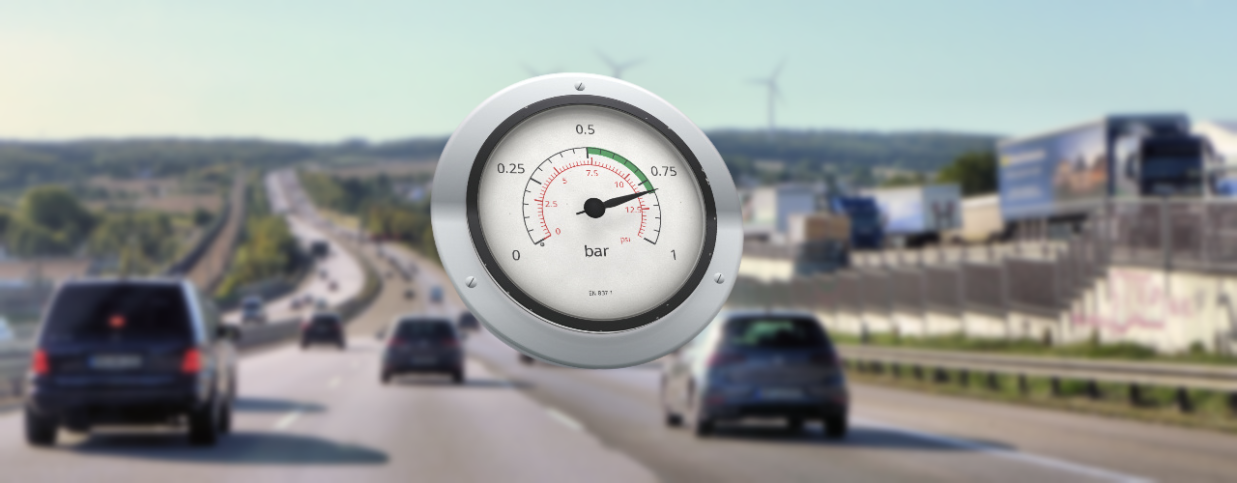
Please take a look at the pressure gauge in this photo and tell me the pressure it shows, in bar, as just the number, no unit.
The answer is 0.8
